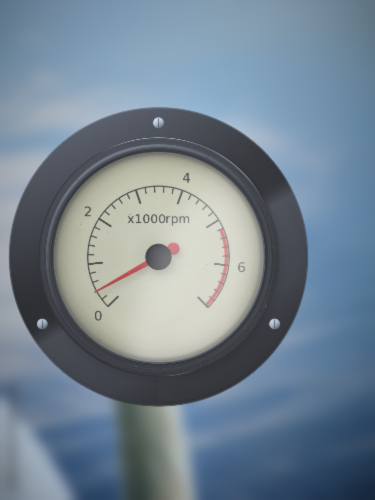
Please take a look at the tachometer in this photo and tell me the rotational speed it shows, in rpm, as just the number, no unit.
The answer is 400
